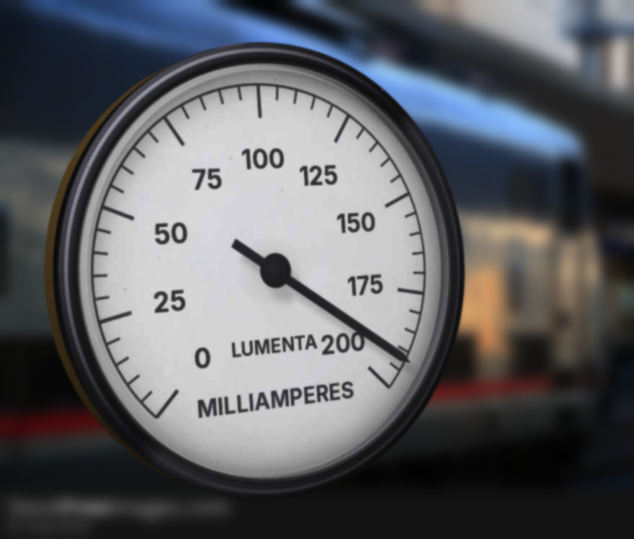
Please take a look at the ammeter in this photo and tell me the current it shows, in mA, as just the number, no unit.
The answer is 192.5
